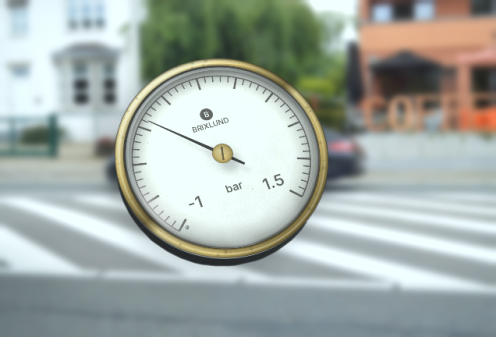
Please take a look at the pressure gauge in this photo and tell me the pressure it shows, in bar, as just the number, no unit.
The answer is -0.2
